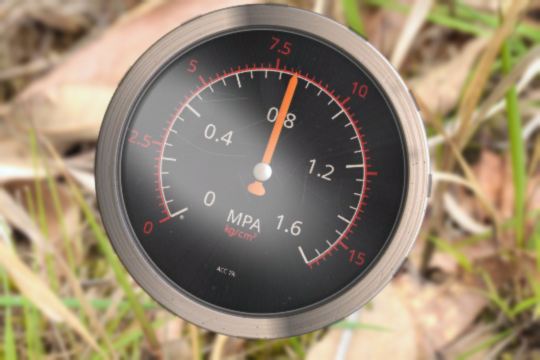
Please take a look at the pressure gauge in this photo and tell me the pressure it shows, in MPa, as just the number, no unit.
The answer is 0.8
